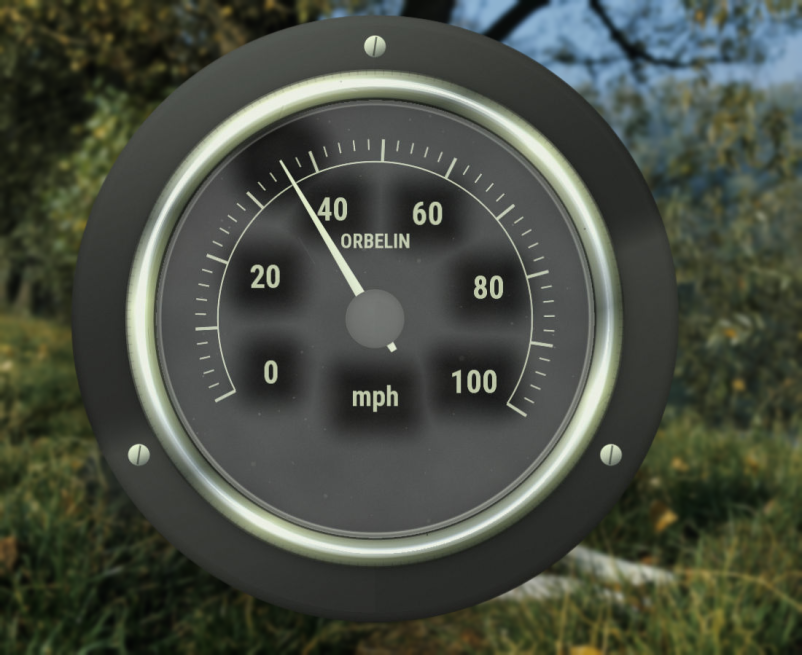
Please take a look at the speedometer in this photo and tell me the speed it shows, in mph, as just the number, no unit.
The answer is 36
